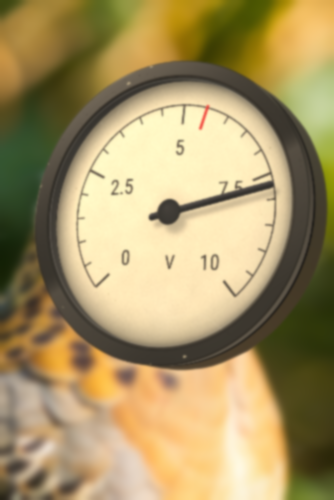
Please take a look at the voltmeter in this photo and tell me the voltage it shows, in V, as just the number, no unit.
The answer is 7.75
